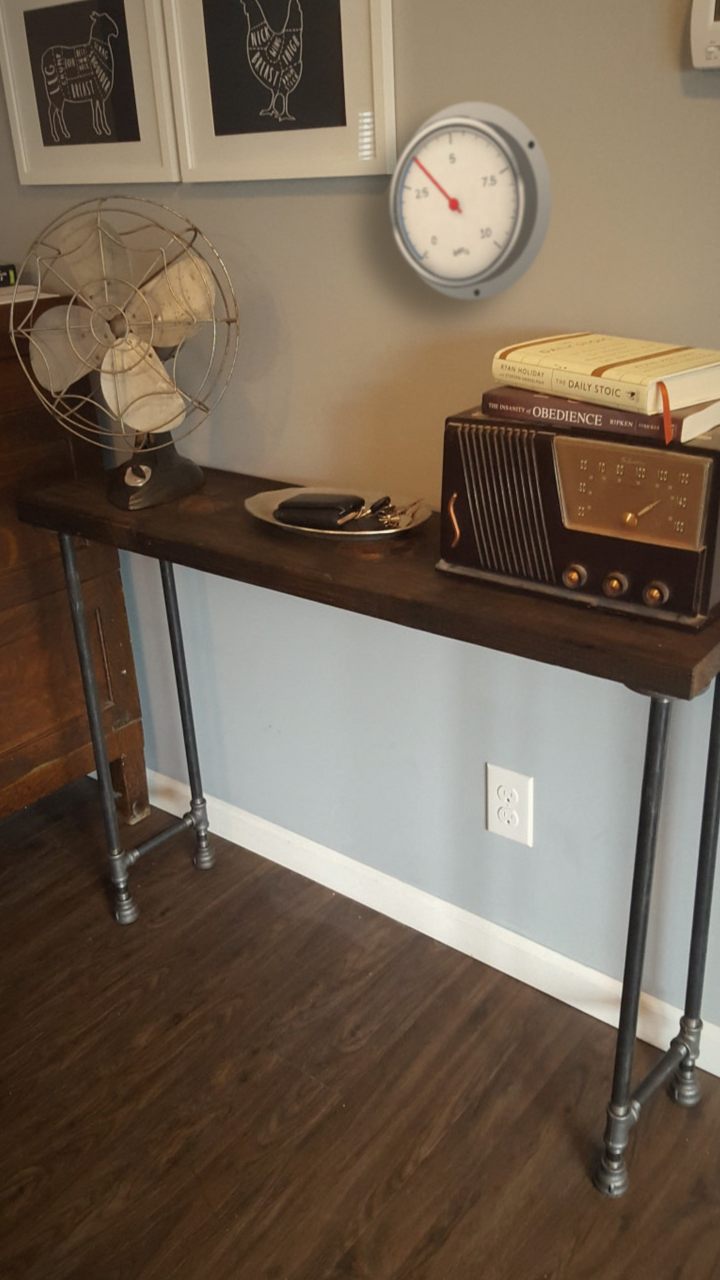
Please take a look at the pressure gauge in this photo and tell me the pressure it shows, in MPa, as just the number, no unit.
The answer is 3.5
